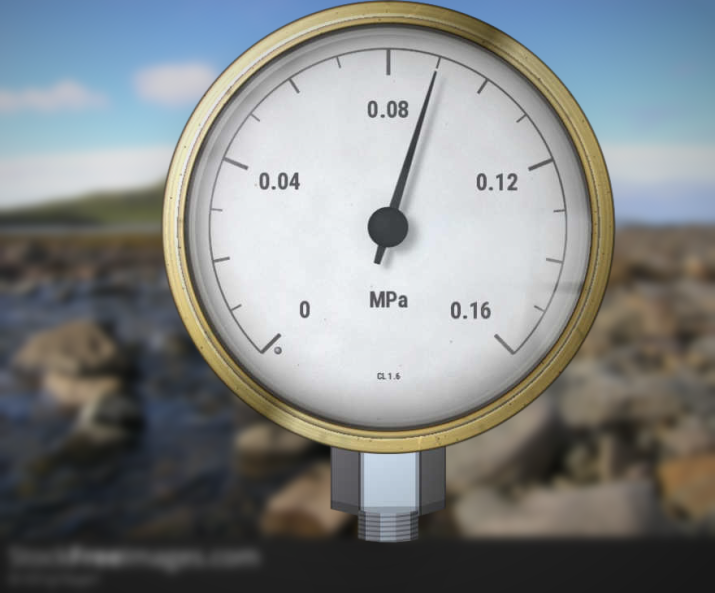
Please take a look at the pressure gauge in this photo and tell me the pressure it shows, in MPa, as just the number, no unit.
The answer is 0.09
